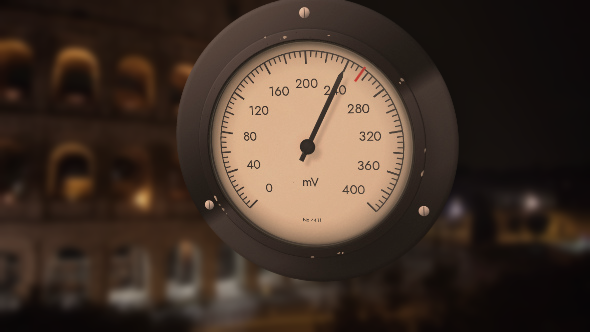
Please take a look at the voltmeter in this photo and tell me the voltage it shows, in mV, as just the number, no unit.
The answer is 240
